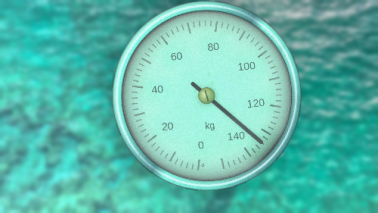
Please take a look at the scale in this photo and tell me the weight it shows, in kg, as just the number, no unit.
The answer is 134
